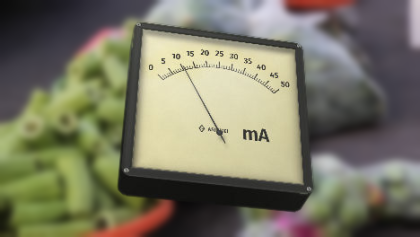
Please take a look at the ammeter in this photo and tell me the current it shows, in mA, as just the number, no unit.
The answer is 10
